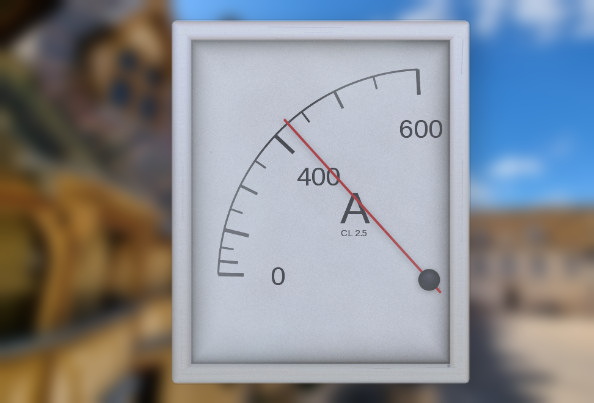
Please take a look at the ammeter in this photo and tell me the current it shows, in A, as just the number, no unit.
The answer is 425
